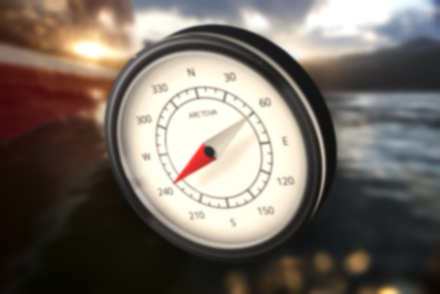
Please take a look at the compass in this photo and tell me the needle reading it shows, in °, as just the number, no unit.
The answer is 240
